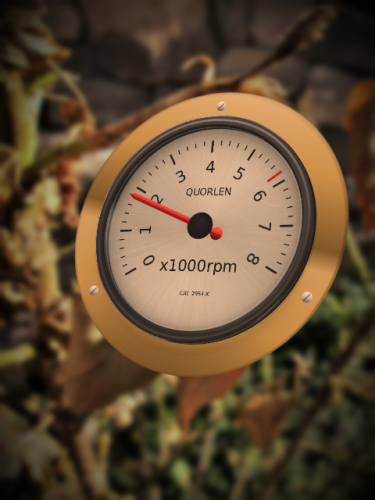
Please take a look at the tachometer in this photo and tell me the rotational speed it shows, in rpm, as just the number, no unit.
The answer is 1800
